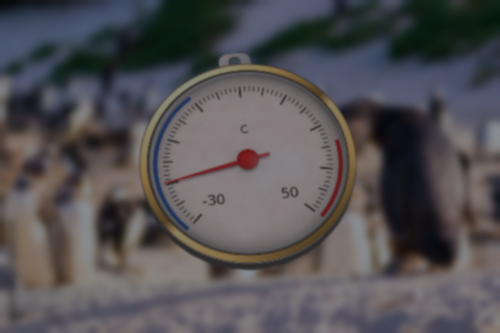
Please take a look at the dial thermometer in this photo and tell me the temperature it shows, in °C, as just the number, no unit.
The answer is -20
